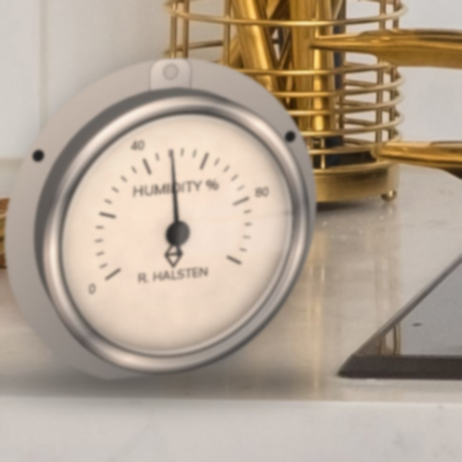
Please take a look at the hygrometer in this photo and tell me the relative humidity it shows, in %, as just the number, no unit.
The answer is 48
